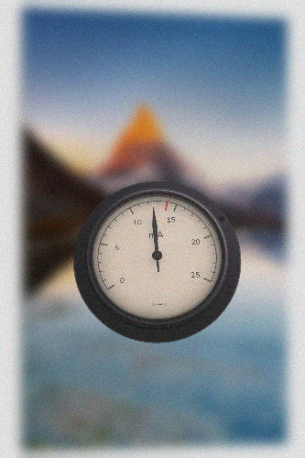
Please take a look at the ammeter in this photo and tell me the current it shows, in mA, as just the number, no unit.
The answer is 12.5
